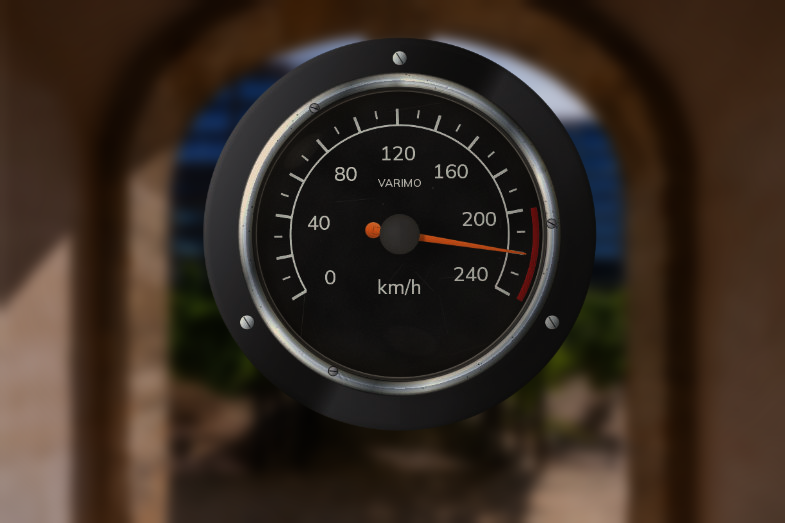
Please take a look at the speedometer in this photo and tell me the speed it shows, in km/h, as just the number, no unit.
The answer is 220
